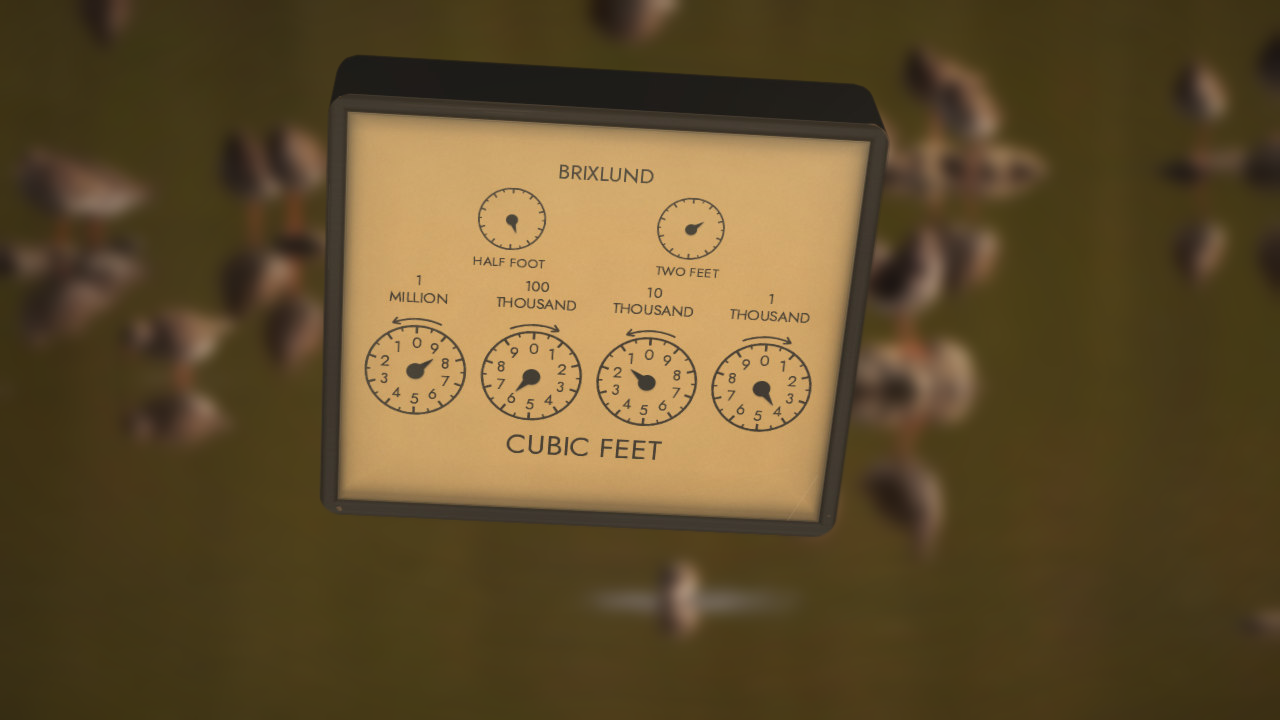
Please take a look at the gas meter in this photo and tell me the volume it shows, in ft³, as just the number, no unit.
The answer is 861400
